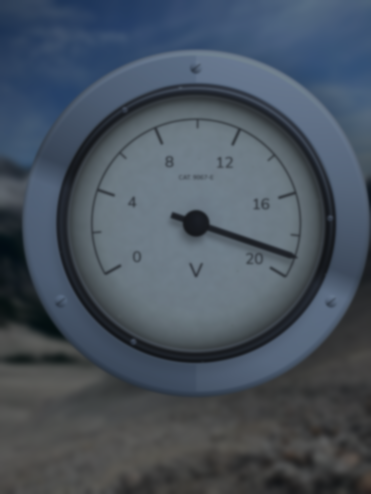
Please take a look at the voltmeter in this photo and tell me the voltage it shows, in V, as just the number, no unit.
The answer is 19
